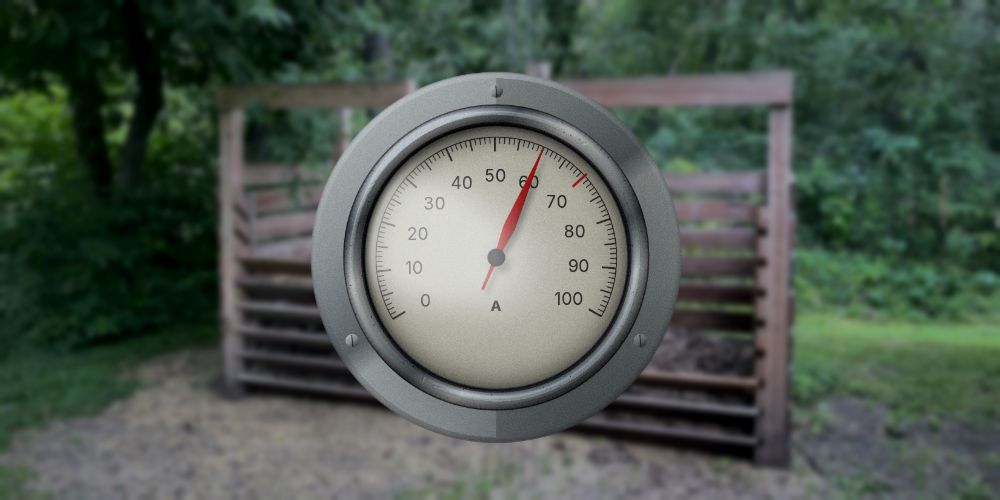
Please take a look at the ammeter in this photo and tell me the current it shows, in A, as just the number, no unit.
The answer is 60
